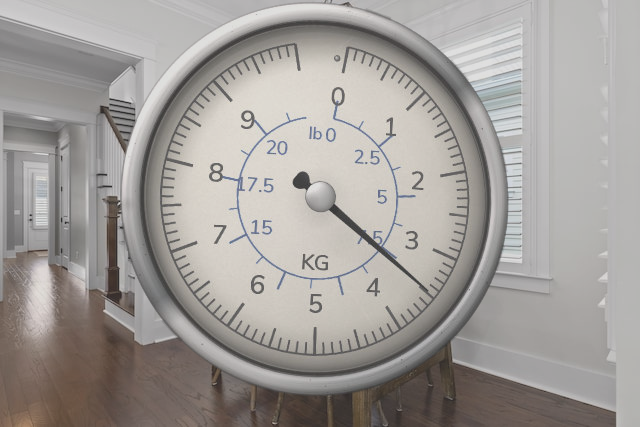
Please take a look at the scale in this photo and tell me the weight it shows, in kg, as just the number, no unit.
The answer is 3.5
